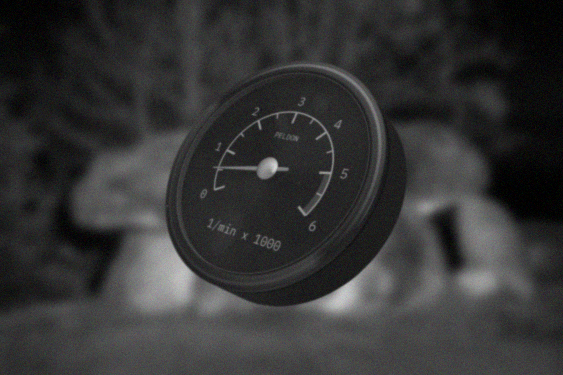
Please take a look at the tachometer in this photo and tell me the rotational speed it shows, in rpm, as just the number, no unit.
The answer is 500
